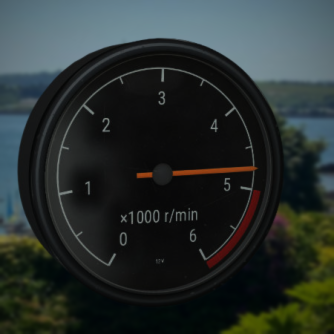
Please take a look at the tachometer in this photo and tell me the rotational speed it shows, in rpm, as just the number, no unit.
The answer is 4750
